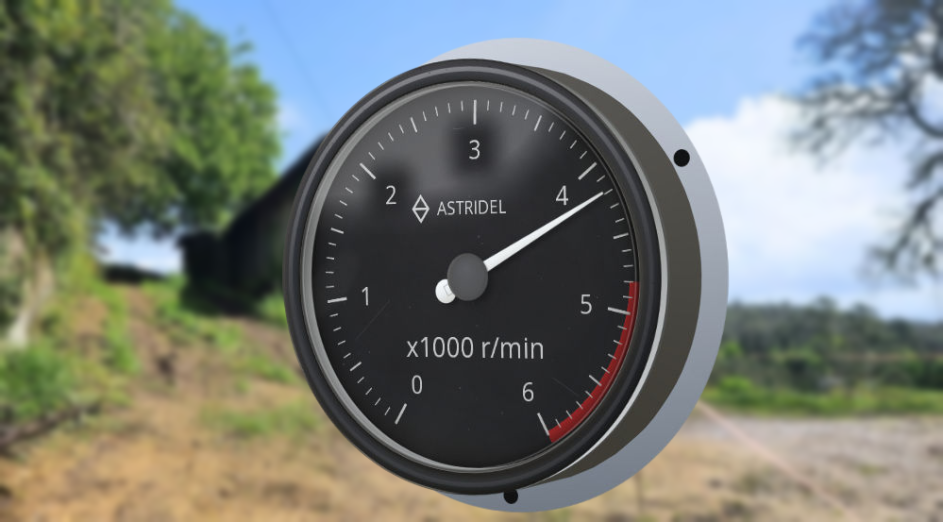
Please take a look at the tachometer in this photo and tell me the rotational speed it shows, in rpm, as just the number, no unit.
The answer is 4200
